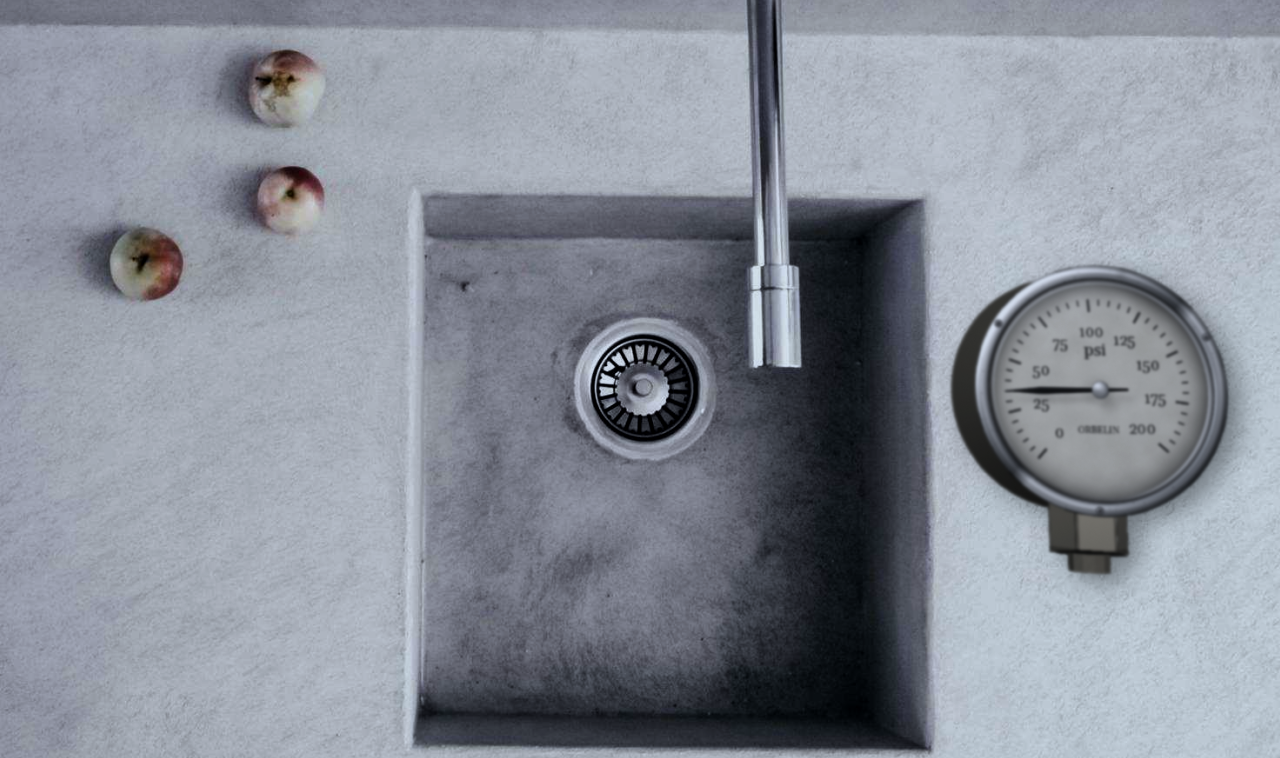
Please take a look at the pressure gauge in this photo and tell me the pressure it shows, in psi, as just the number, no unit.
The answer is 35
